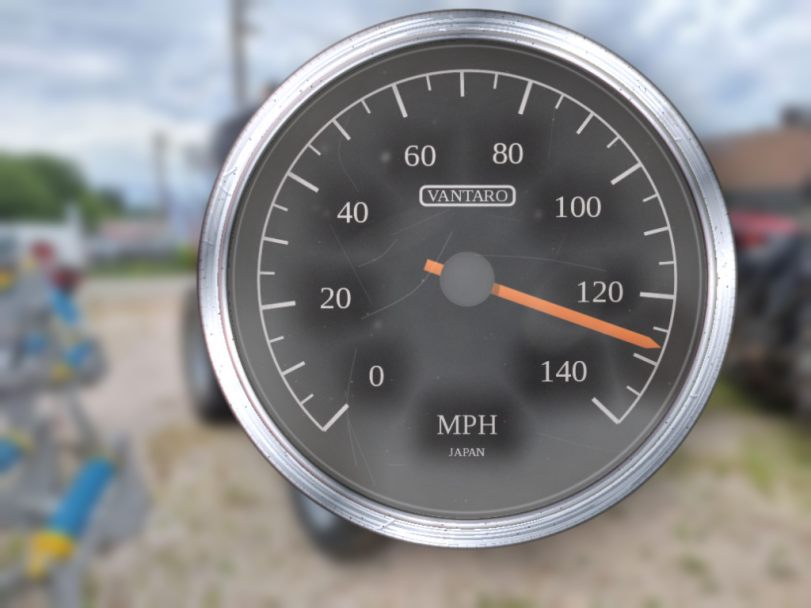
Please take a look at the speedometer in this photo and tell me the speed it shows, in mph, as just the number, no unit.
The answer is 127.5
